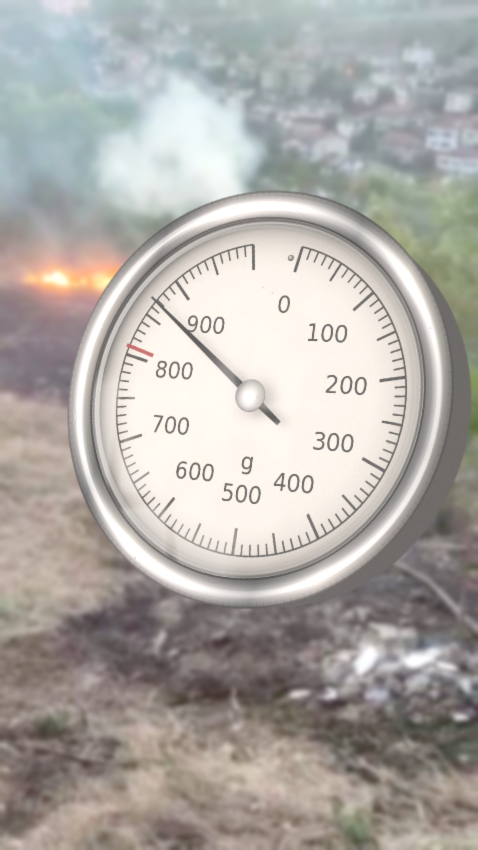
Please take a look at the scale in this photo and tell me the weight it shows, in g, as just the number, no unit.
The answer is 870
